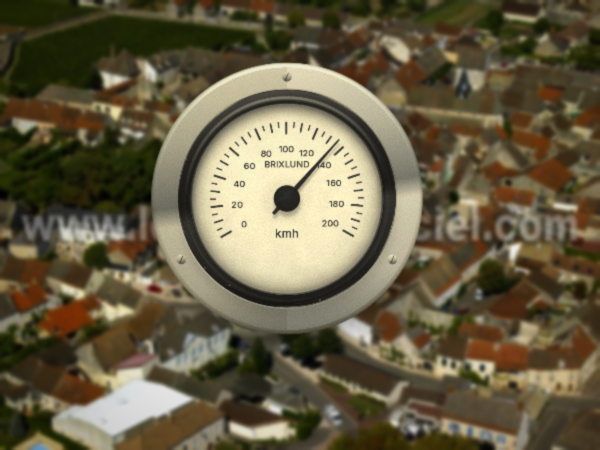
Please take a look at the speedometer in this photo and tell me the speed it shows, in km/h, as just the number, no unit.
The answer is 135
